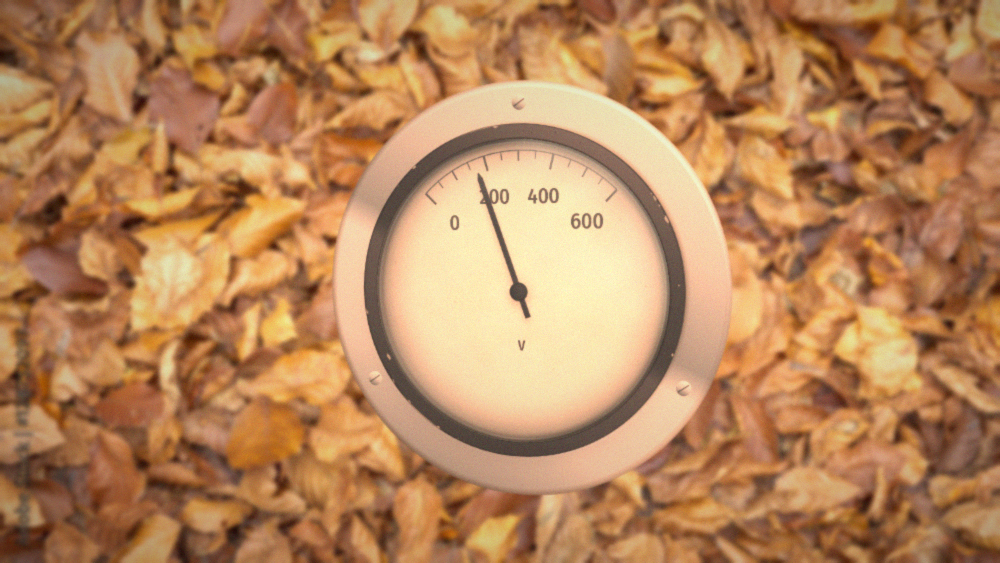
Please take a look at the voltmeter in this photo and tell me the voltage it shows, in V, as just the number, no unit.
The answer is 175
